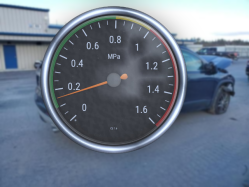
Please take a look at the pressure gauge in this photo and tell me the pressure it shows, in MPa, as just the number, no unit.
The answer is 0.15
